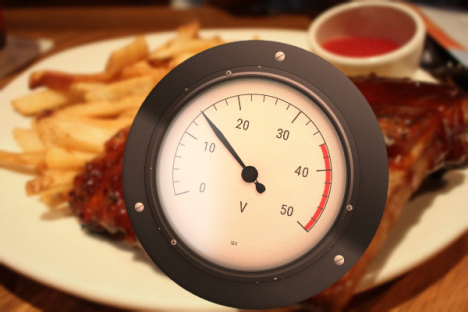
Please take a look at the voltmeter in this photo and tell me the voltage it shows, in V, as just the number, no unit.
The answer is 14
